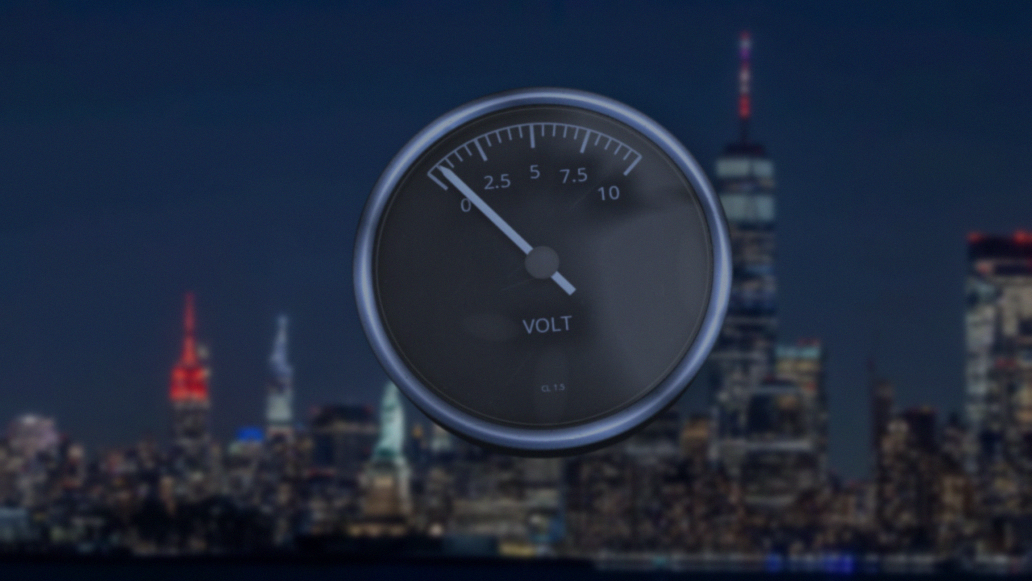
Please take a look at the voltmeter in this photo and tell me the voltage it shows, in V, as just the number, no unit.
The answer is 0.5
